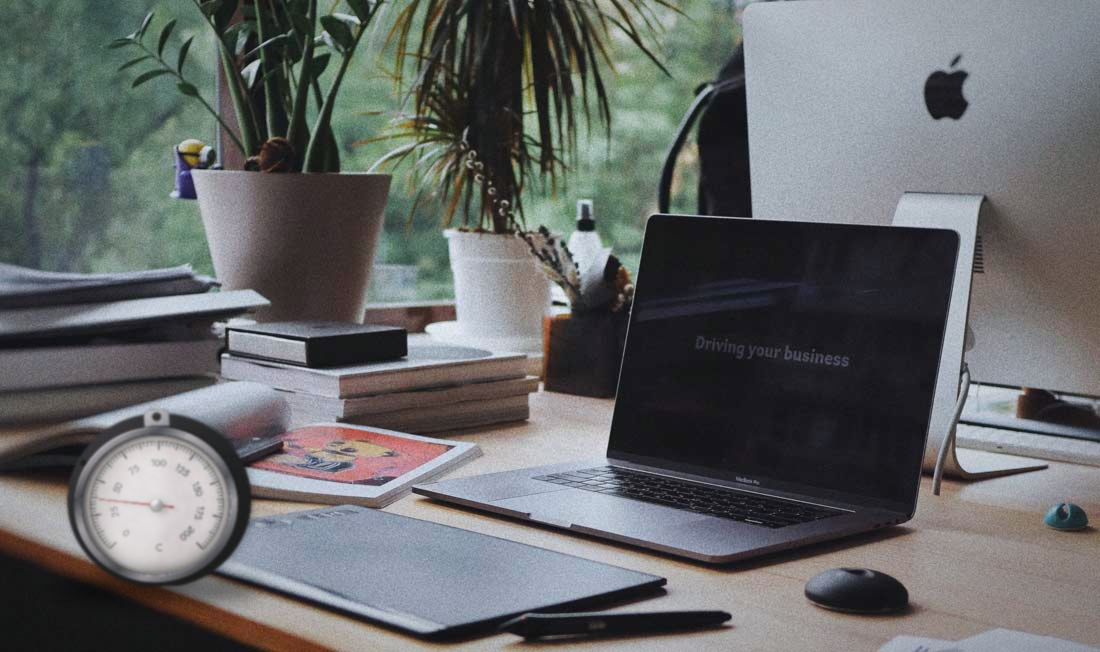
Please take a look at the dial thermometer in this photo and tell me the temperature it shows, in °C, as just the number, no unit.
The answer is 37.5
